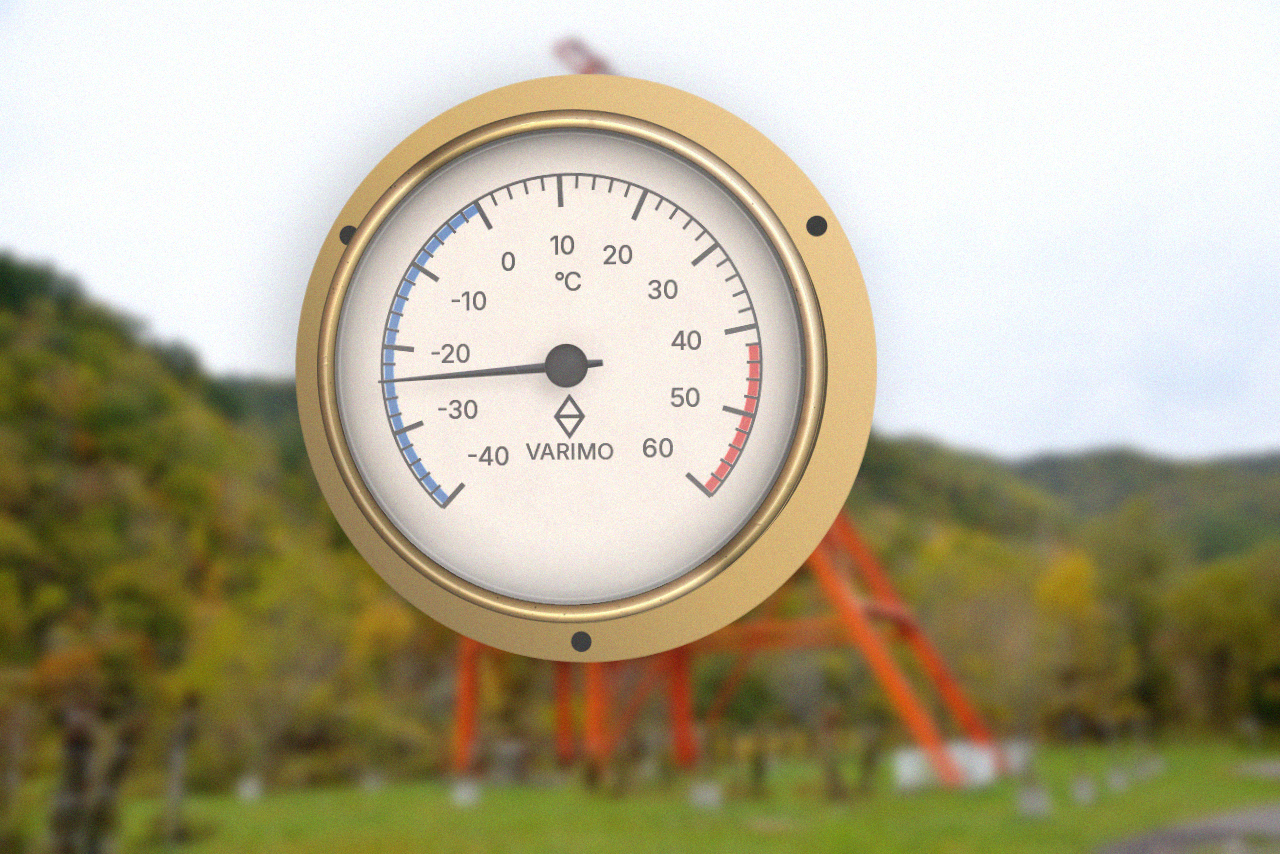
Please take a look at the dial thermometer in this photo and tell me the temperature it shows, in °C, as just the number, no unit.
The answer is -24
